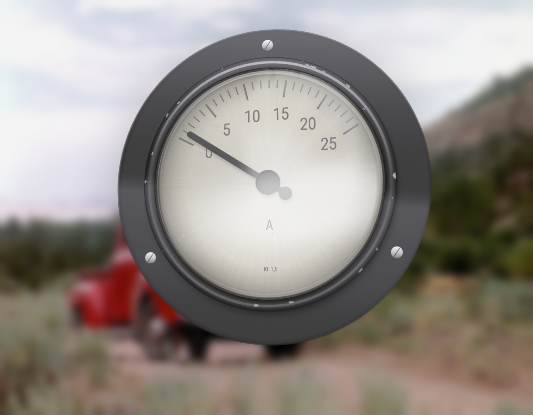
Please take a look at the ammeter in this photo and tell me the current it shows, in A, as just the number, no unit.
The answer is 1
